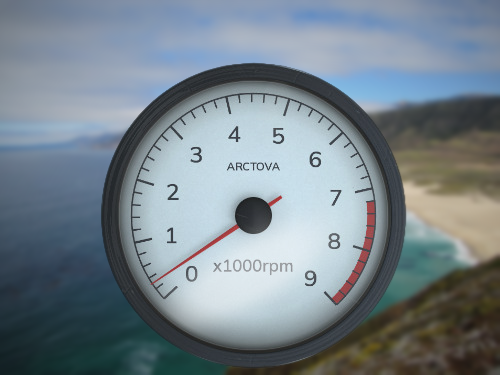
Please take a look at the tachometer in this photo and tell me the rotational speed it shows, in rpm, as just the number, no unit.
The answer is 300
